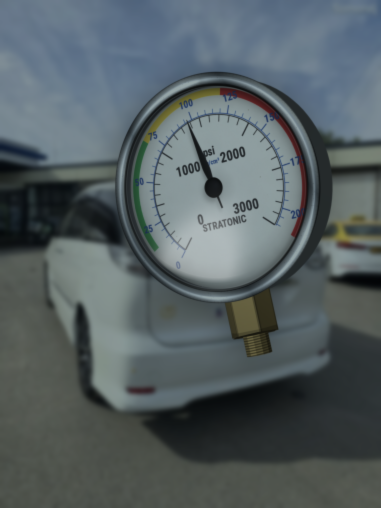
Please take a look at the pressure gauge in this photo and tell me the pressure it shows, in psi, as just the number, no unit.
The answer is 1400
